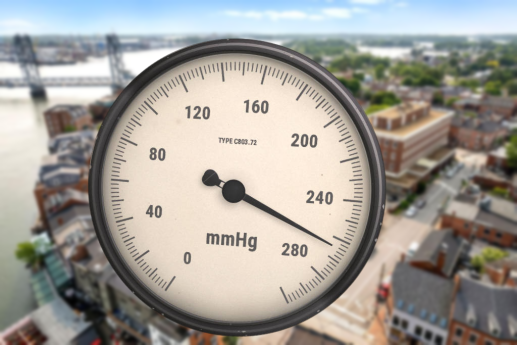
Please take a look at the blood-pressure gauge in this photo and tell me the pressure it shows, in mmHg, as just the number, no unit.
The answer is 264
